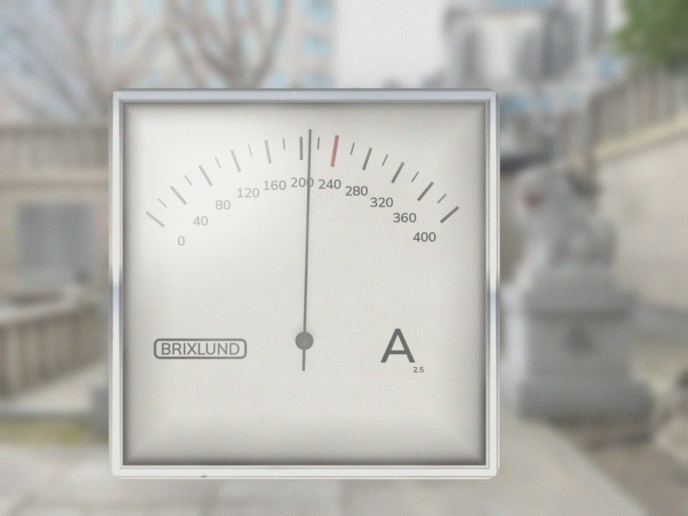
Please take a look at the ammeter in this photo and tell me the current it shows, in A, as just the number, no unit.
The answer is 210
